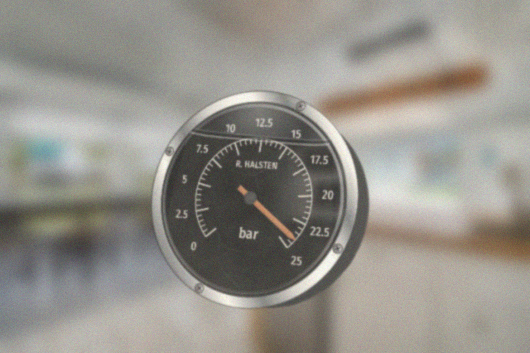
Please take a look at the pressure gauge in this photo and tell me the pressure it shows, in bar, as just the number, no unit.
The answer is 24
